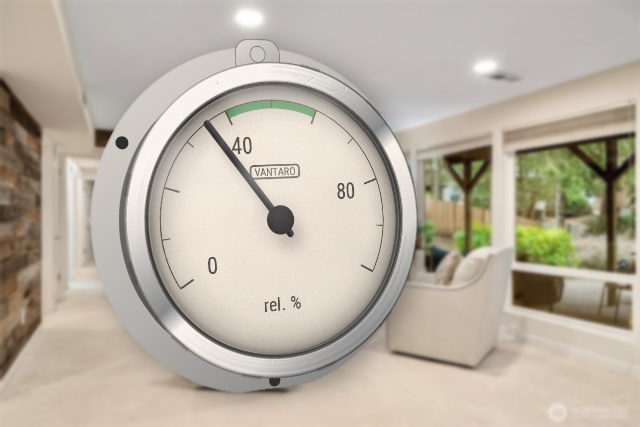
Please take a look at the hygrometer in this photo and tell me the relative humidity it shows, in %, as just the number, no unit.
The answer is 35
